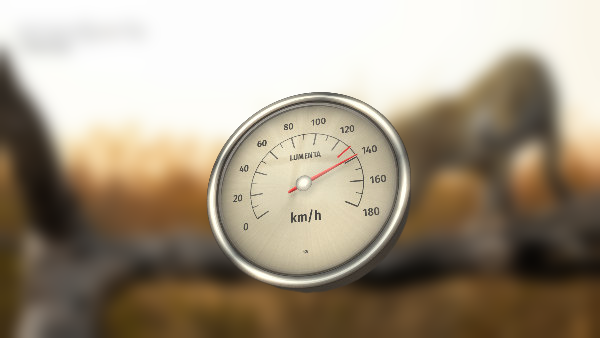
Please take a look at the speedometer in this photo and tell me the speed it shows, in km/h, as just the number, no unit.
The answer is 140
